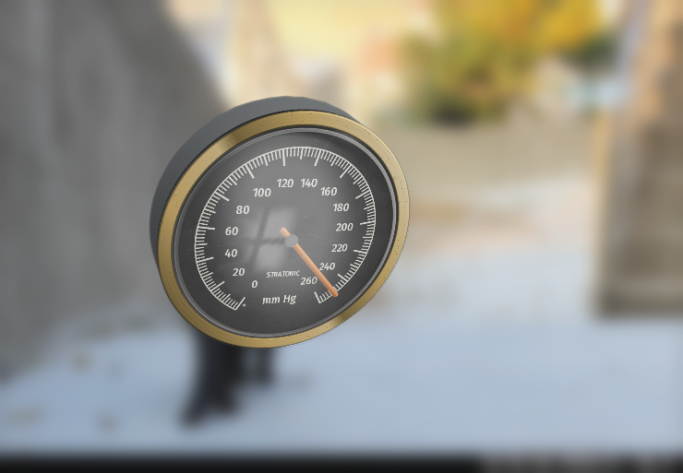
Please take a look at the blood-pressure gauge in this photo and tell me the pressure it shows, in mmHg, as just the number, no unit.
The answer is 250
